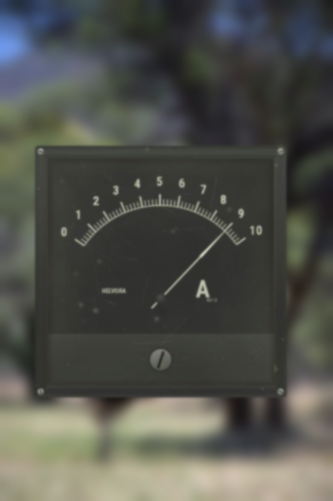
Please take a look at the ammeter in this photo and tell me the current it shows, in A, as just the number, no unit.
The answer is 9
